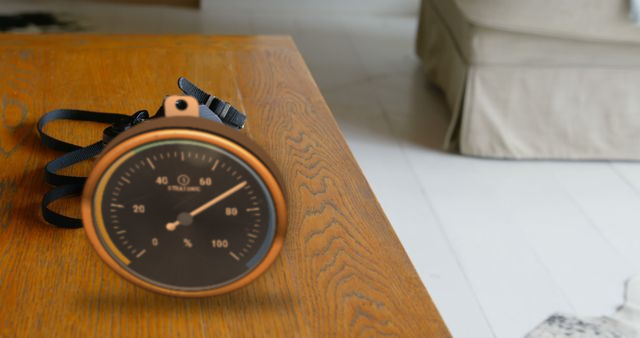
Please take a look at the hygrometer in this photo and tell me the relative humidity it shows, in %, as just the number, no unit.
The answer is 70
